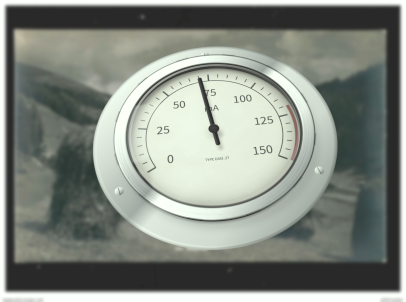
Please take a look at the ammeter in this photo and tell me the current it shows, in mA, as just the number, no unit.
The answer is 70
